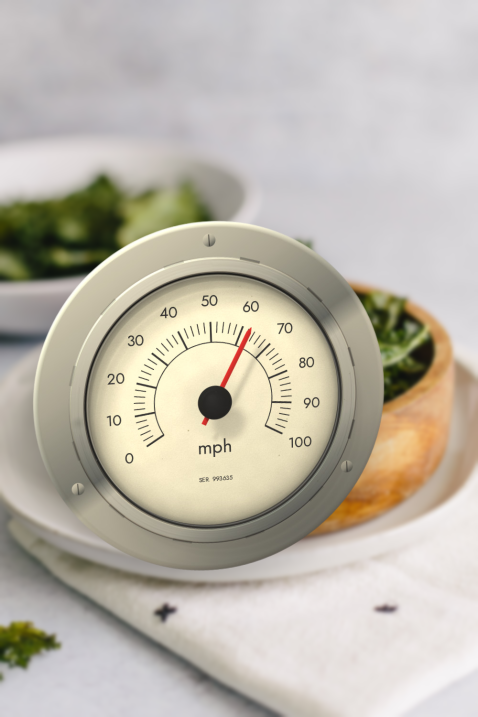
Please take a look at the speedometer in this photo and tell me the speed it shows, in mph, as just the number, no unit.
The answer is 62
